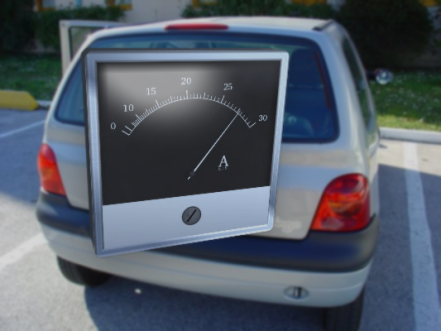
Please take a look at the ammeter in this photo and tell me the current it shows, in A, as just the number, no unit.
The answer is 27.5
